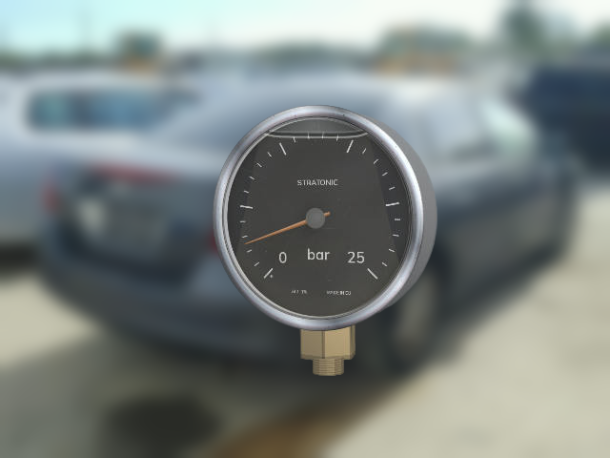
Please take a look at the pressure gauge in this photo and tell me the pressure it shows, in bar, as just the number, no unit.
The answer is 2.5
